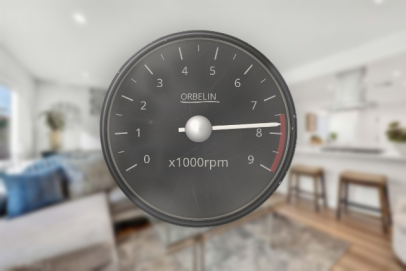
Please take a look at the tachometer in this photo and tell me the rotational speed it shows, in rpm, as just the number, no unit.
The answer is 7750
